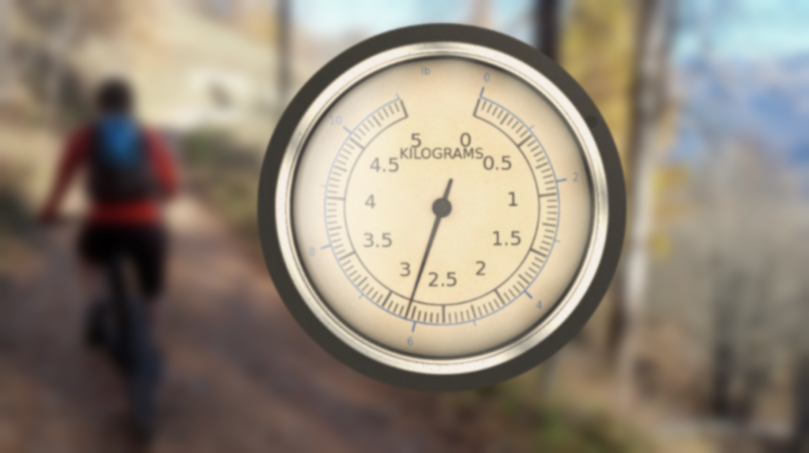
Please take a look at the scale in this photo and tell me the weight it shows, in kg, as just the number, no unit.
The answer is 2.8
